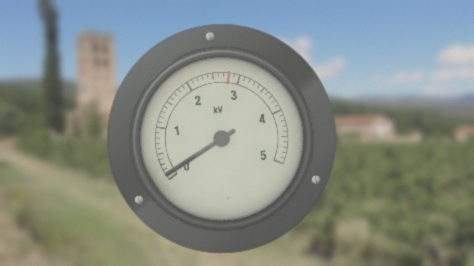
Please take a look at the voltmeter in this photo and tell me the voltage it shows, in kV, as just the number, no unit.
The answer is 0.1
